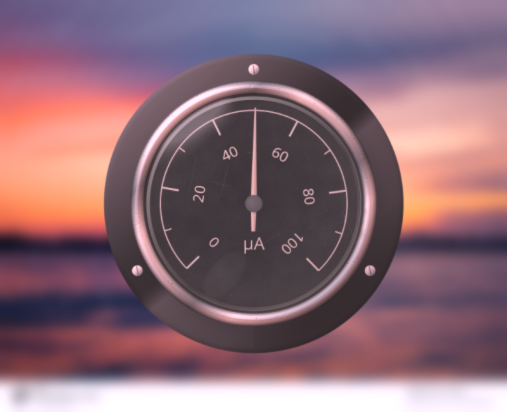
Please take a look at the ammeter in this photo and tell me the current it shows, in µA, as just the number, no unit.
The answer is 50
